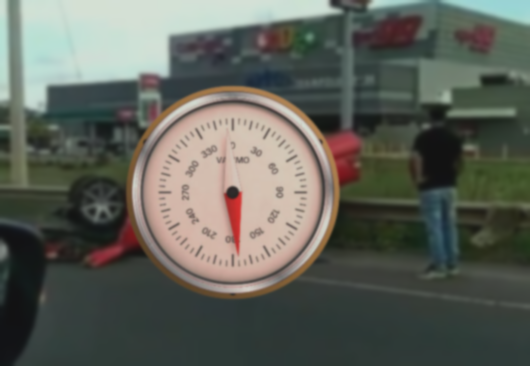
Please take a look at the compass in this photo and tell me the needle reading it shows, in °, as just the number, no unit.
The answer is 175
